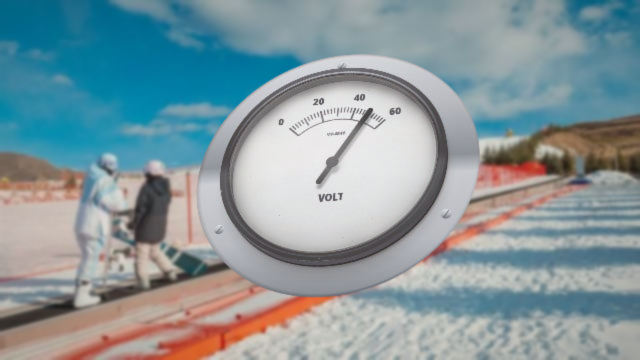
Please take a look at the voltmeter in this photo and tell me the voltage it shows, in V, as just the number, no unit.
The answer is 50
